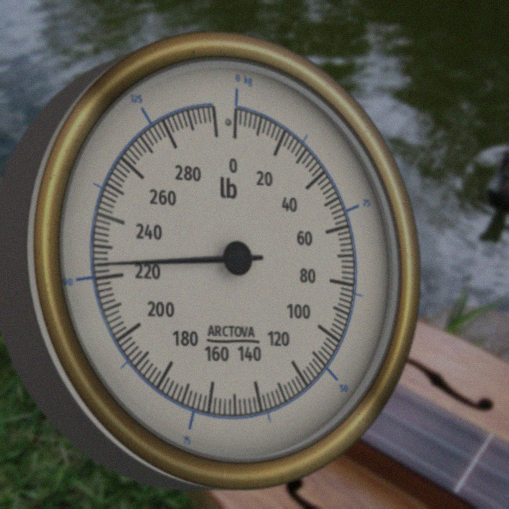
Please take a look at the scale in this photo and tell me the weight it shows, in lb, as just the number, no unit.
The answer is 224
